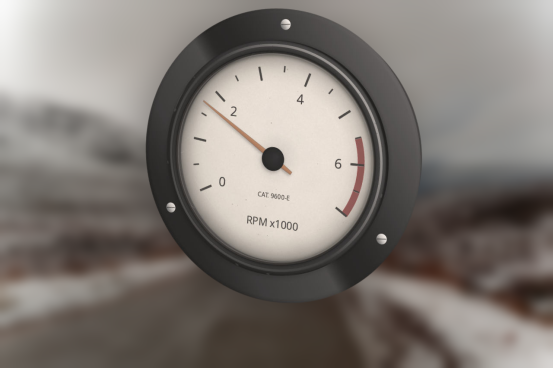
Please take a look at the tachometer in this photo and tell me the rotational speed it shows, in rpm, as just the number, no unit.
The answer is 1750
